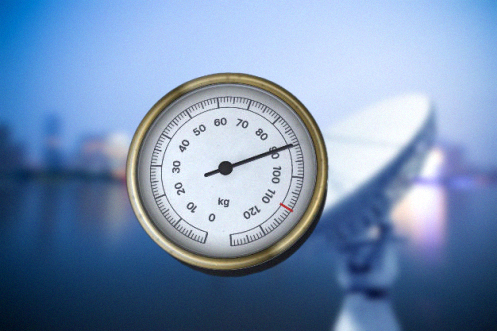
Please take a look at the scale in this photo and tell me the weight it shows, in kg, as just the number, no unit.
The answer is 90
